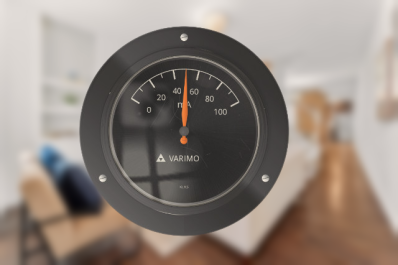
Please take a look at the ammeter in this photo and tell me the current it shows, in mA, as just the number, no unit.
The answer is 50
